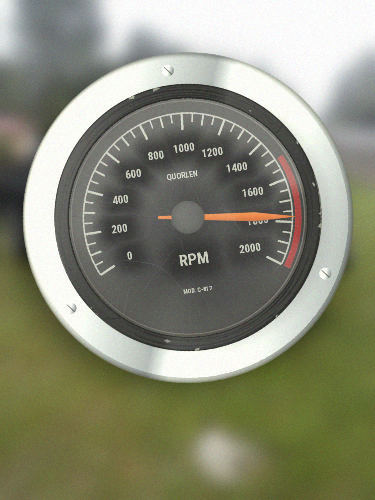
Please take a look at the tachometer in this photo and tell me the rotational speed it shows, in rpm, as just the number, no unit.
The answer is 1775
